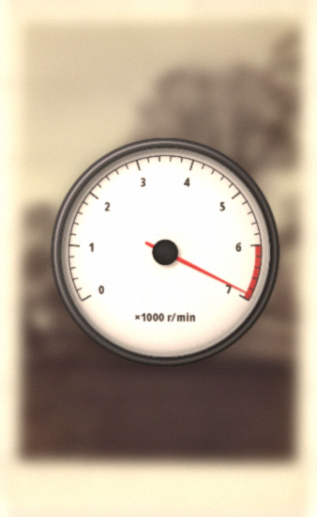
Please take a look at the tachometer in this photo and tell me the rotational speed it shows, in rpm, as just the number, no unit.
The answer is 6900
